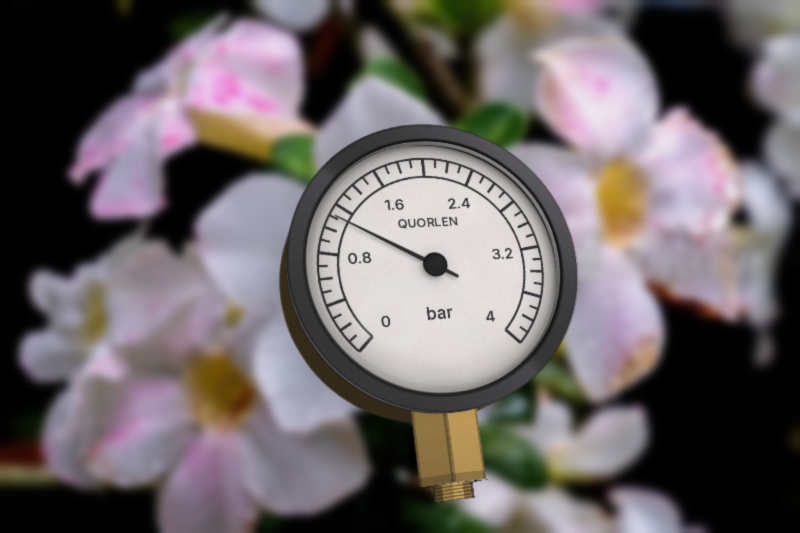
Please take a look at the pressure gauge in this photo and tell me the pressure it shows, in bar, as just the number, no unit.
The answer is 1.1
